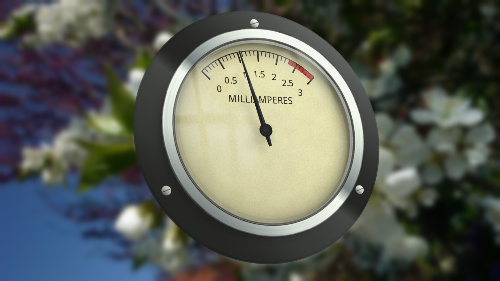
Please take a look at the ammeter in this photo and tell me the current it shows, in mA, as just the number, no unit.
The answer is 1
